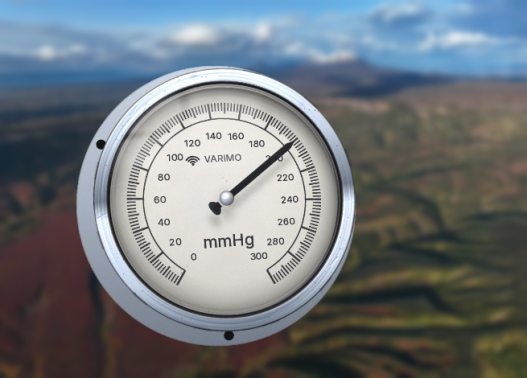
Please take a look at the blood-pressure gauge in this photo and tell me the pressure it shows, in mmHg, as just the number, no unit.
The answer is 200
